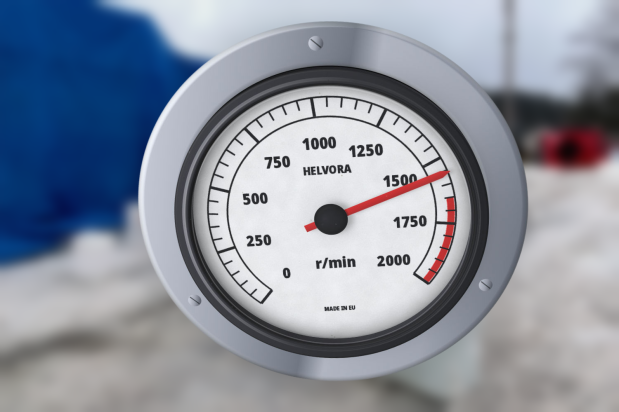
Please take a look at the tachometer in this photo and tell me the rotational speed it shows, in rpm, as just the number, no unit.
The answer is 1550
